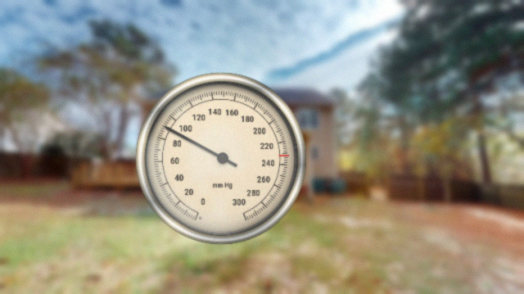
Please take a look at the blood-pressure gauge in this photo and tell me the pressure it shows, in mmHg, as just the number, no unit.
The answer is 90
